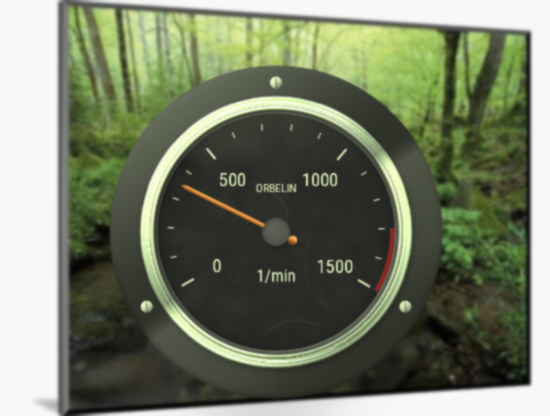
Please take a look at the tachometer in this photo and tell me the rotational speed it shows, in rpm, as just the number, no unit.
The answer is 350
